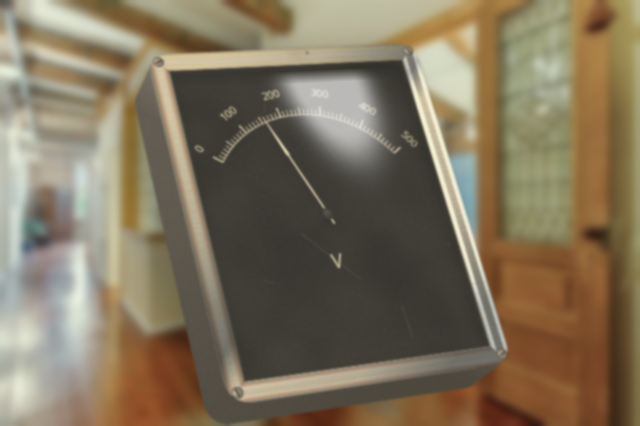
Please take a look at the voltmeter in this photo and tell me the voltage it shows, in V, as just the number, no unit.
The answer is 150
